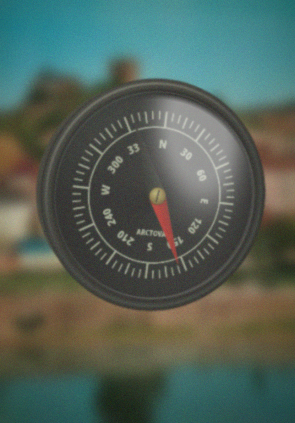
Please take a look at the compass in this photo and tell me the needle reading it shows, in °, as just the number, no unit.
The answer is 155
